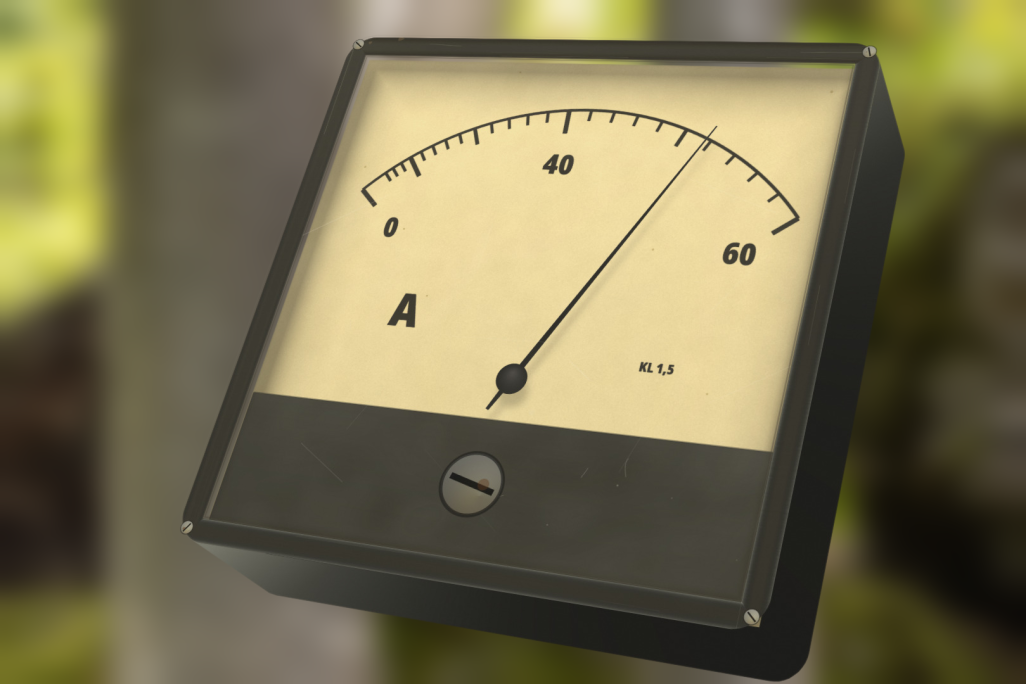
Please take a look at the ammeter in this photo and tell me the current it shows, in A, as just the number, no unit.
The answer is 52
